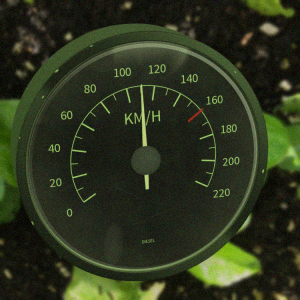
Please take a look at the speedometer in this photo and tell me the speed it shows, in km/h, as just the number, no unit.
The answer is 110
